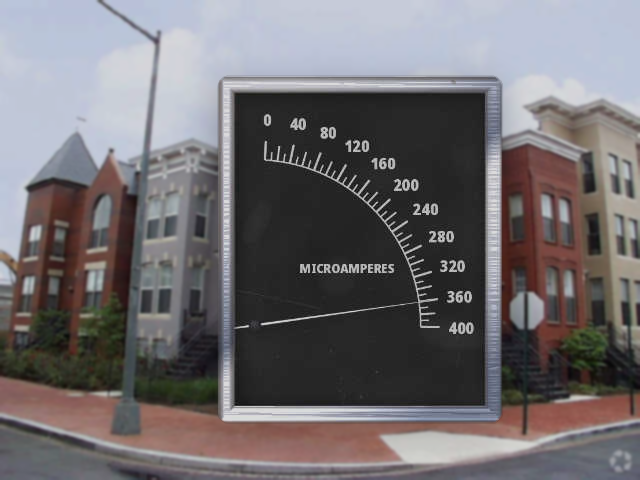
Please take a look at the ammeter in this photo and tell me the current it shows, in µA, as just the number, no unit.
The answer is 360
